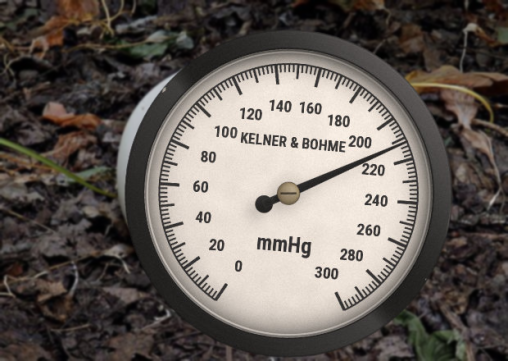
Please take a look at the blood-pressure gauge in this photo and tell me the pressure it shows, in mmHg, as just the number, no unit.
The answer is 212
